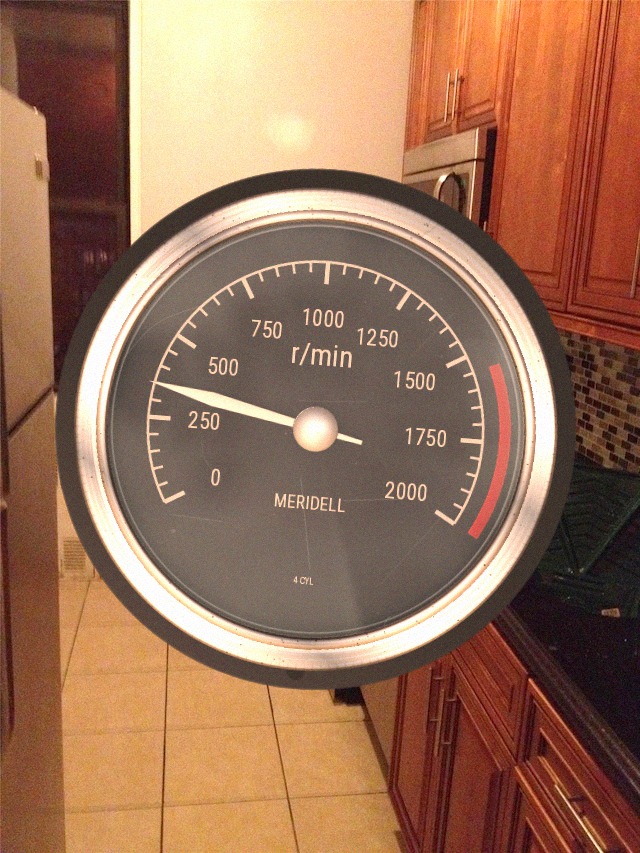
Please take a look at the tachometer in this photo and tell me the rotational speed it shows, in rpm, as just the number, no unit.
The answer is 350
